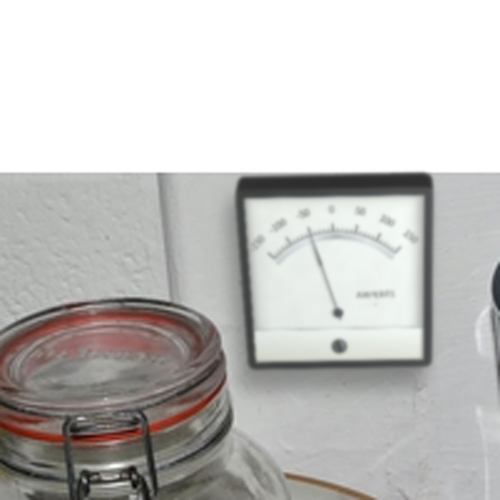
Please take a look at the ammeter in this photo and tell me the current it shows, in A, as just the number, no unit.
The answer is -50
